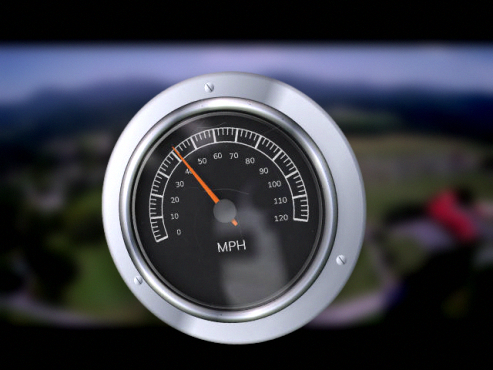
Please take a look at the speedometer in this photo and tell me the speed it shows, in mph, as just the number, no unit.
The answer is 42
